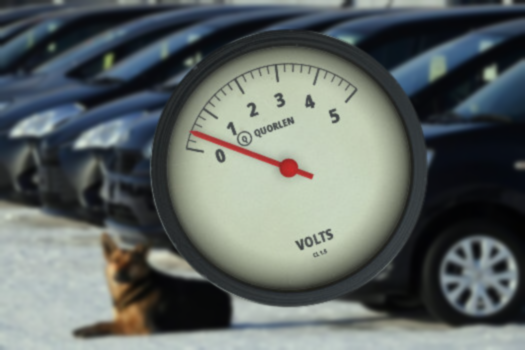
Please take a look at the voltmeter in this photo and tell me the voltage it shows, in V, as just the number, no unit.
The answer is 0.4
